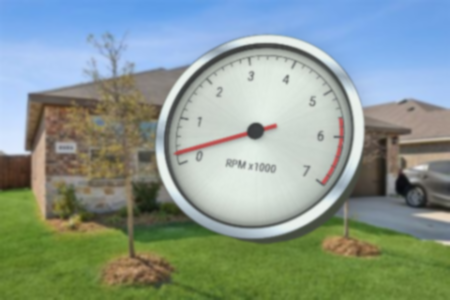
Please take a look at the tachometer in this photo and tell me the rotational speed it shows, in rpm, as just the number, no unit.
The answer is 200
